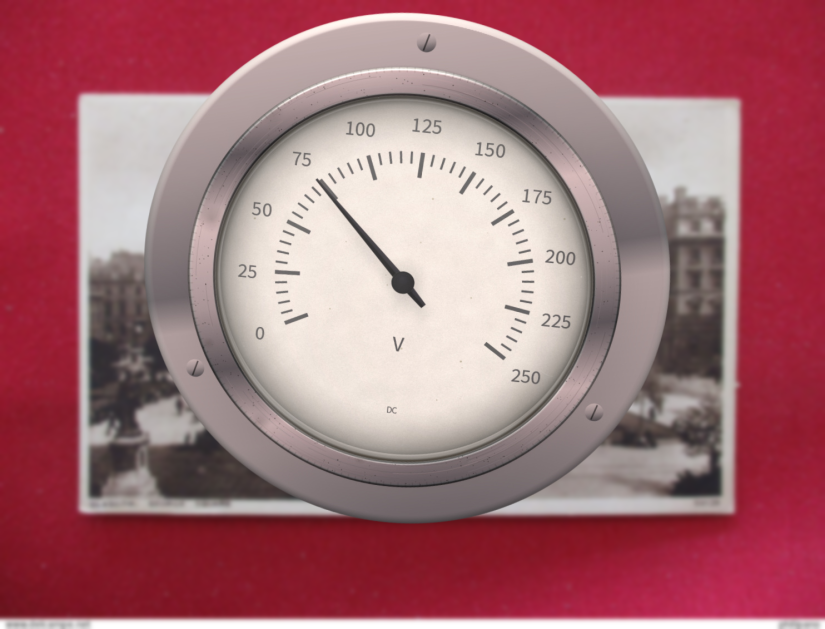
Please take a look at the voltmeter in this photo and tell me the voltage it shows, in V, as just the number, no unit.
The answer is 75
